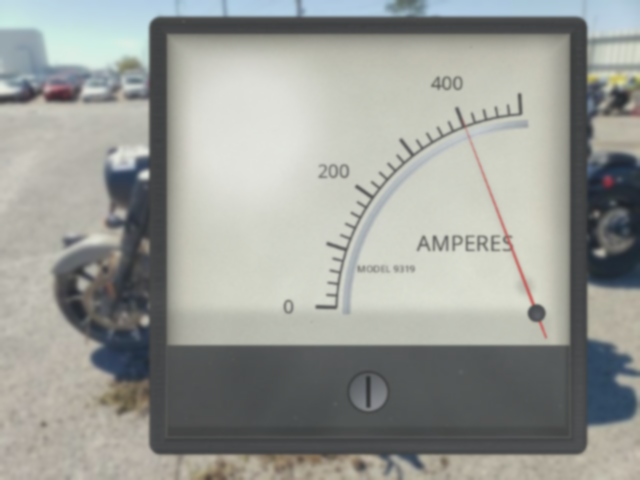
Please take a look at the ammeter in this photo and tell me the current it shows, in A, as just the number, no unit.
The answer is 400
